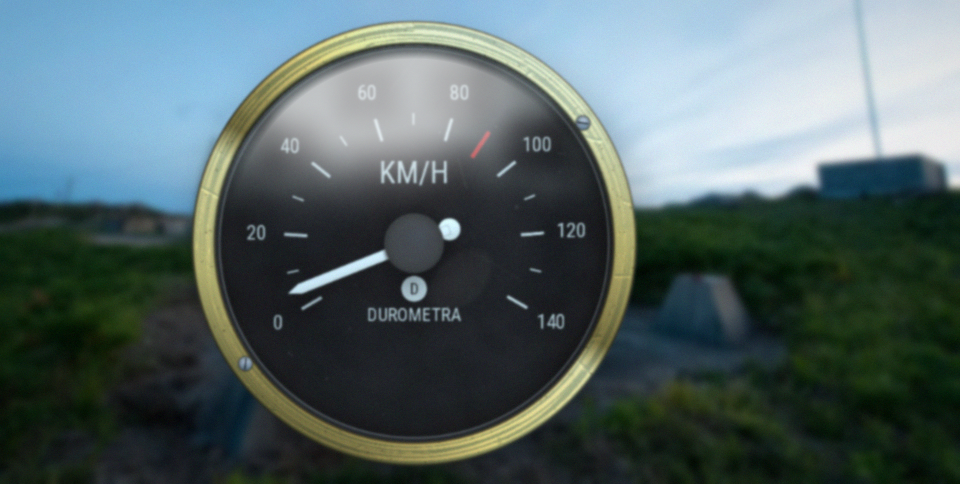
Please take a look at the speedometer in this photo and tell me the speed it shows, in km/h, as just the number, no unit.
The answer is 5
